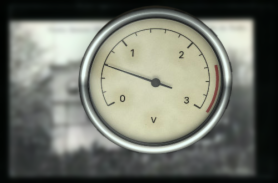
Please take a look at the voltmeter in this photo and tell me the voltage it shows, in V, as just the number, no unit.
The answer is 0.6
